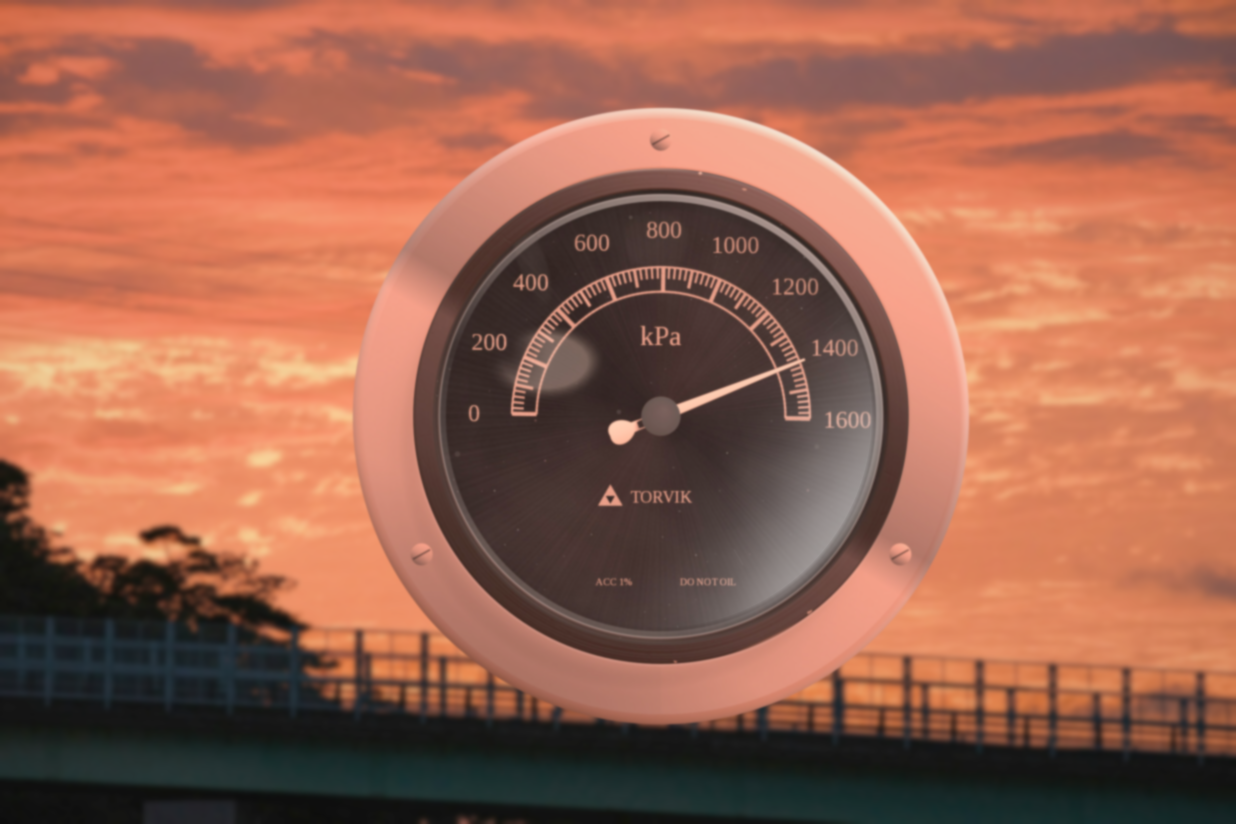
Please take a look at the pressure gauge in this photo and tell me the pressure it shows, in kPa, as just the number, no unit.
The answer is 1400
